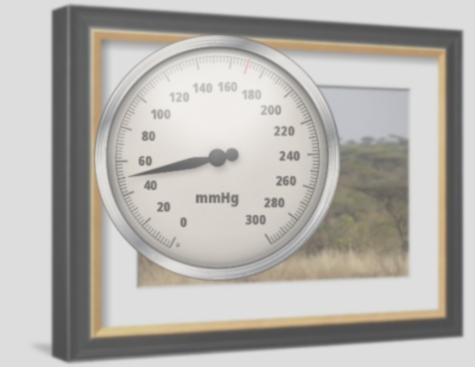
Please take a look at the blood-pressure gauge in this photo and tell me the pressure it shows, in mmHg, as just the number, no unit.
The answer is 50
